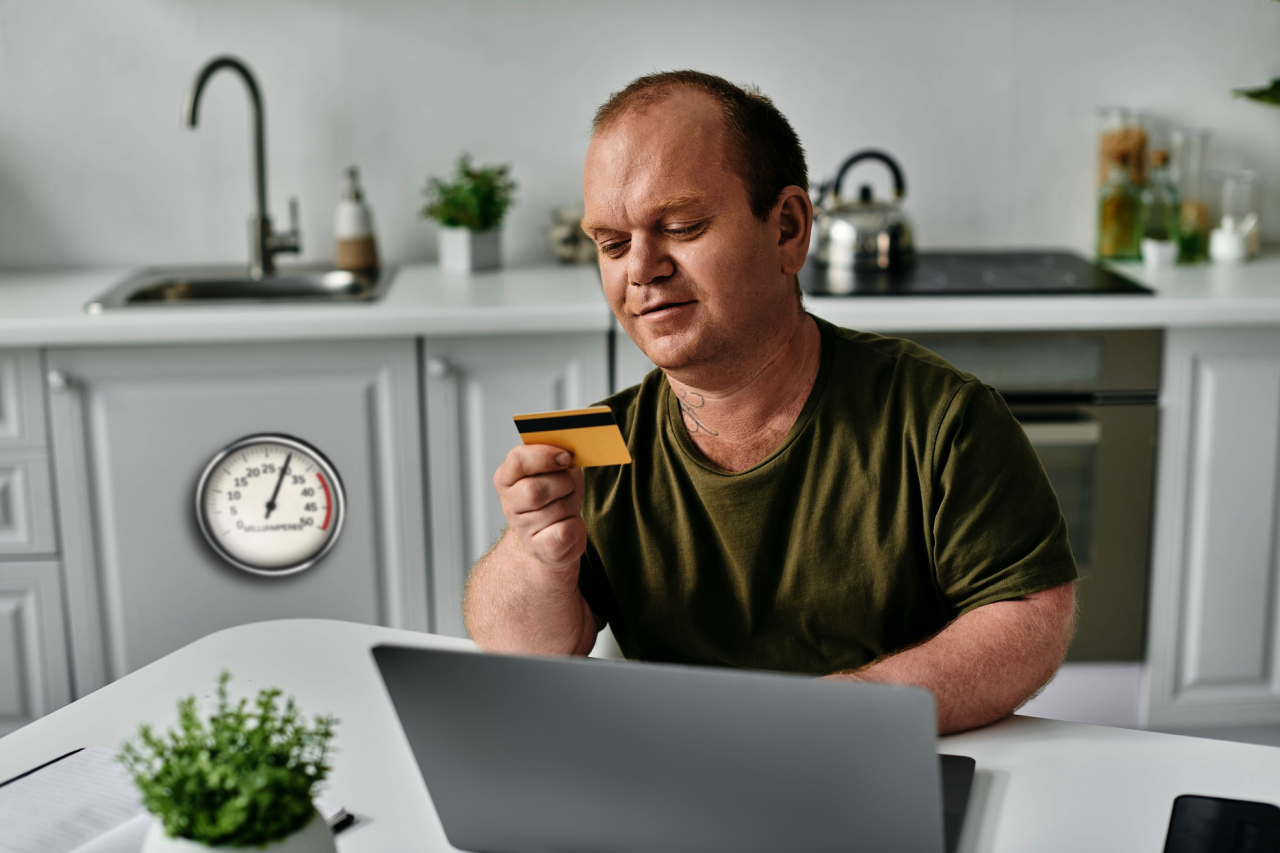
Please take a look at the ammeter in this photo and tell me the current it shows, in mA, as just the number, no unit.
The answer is 30
